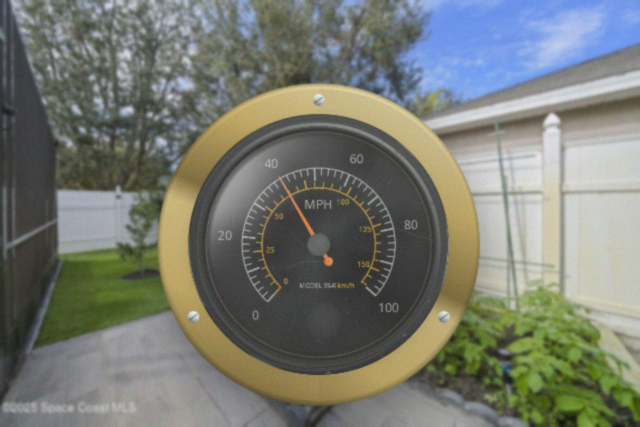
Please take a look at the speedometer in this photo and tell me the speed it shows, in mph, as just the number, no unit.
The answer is 40
